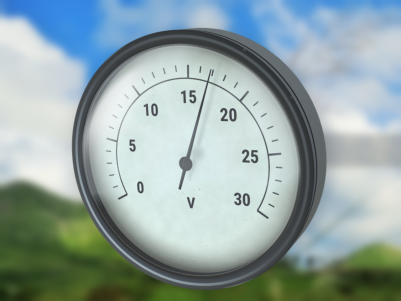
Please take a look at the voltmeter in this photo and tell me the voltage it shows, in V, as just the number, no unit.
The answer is 17
